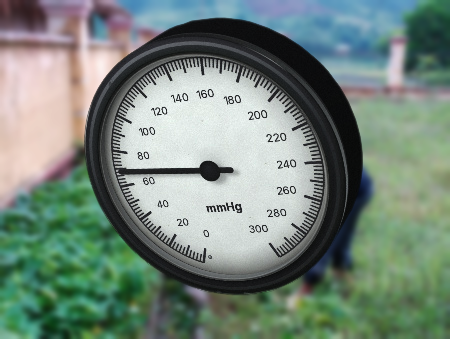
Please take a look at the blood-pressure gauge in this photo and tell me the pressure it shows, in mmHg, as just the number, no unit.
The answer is 70
